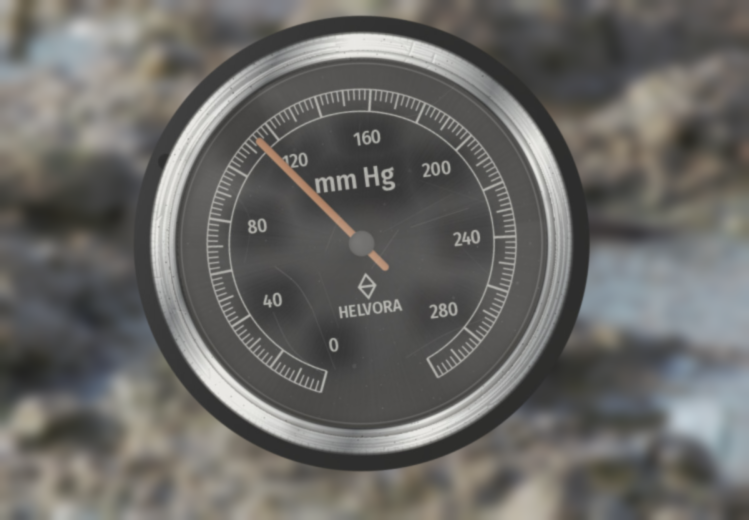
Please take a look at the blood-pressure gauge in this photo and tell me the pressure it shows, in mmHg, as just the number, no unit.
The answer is 114
